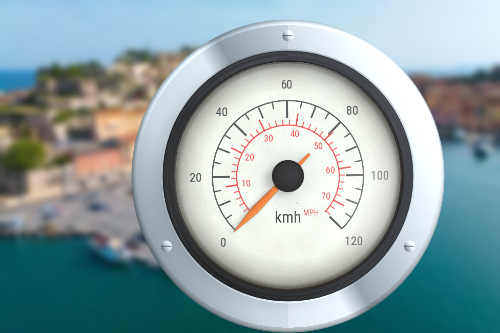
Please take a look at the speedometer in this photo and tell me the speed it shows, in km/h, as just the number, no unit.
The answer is 0
